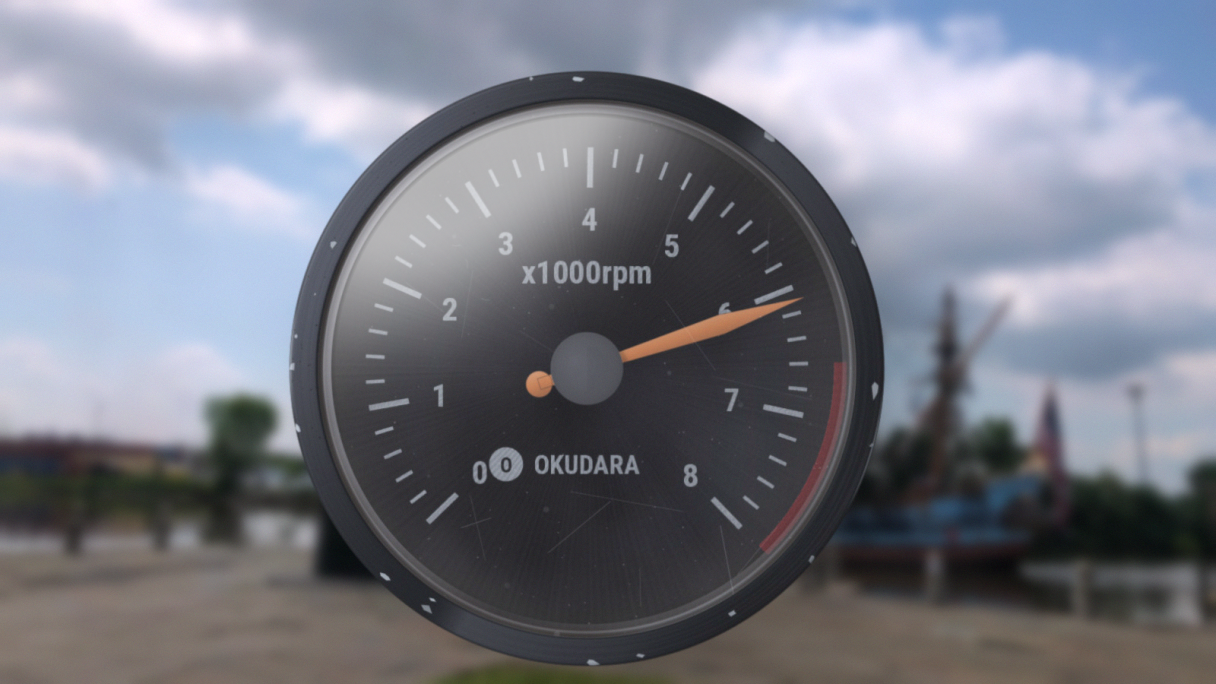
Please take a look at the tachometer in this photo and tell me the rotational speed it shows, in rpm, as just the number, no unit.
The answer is 6100
